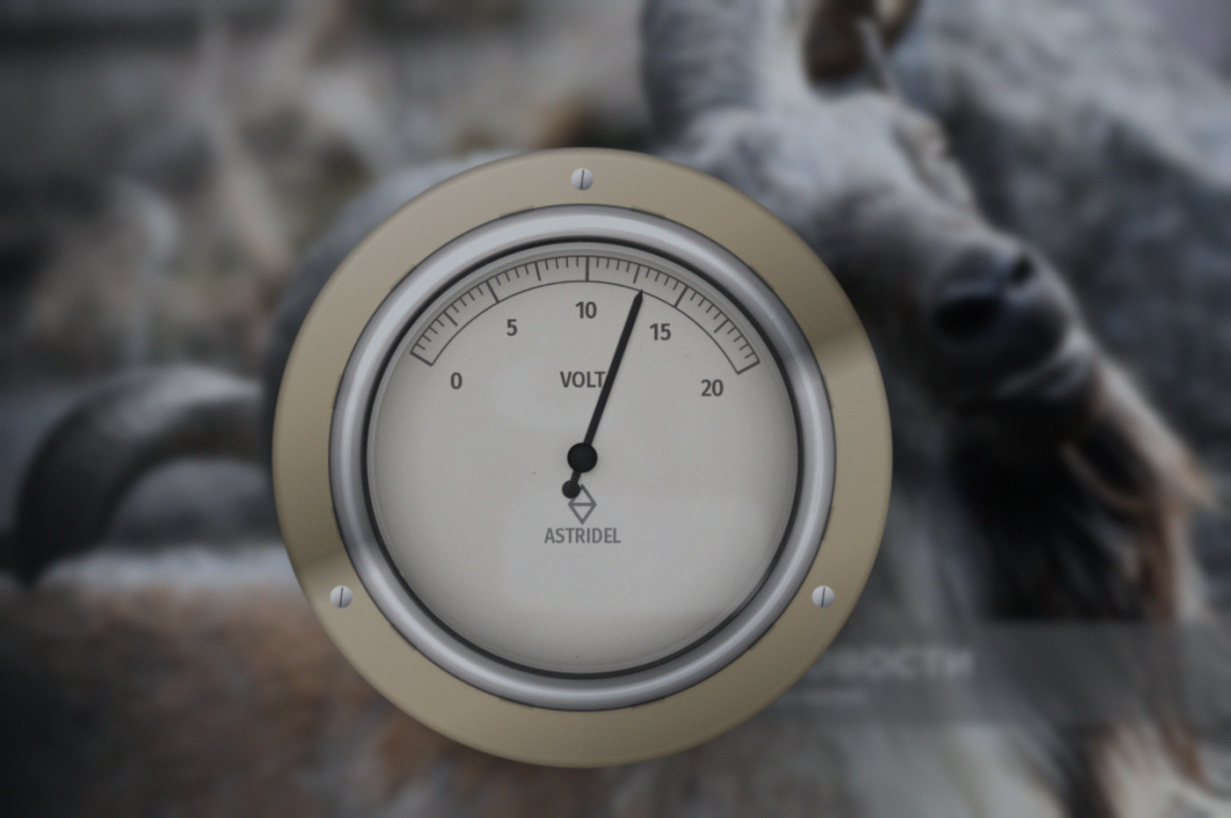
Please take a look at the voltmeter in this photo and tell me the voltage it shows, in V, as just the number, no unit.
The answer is 13
